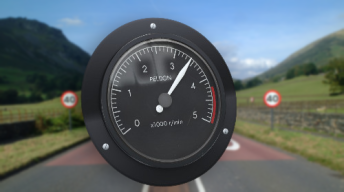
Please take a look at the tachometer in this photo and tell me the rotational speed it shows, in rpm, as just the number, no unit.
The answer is 3400
